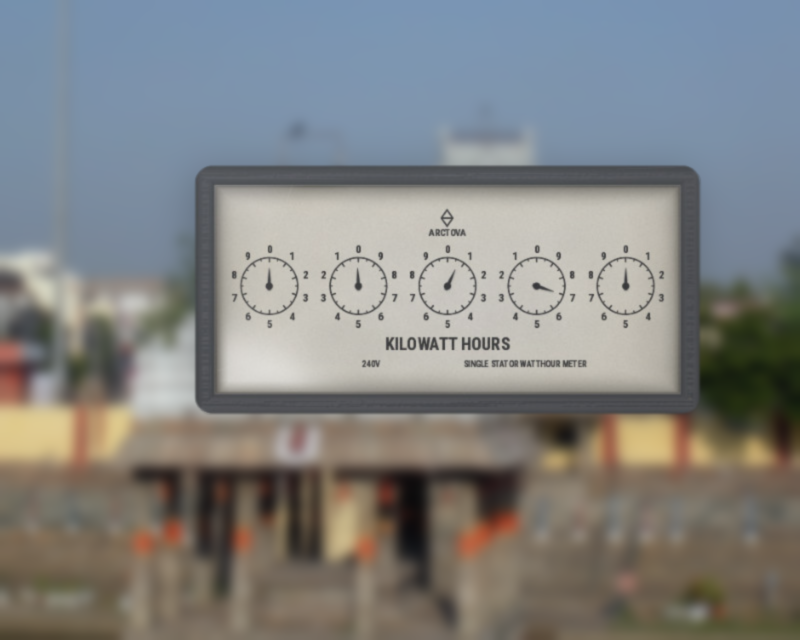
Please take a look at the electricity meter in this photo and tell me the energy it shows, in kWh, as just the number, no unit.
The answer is 70
